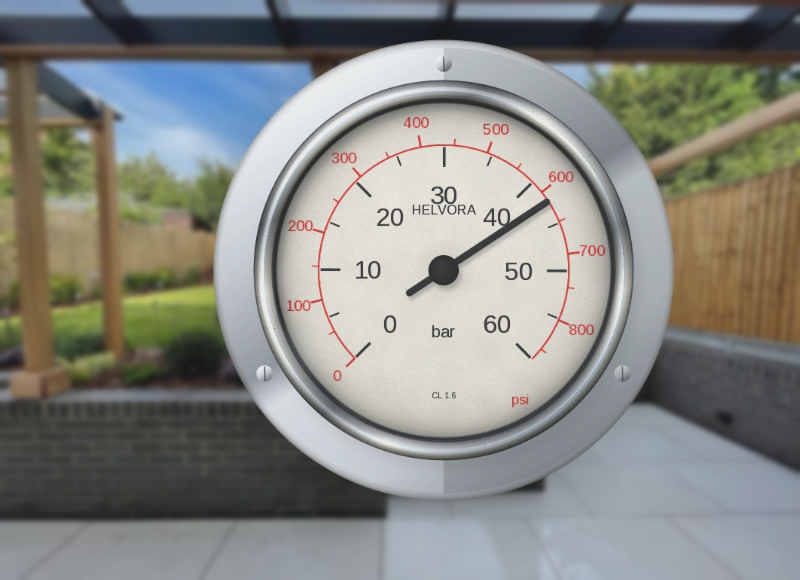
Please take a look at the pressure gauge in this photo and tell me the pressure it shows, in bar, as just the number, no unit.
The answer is 42.5
